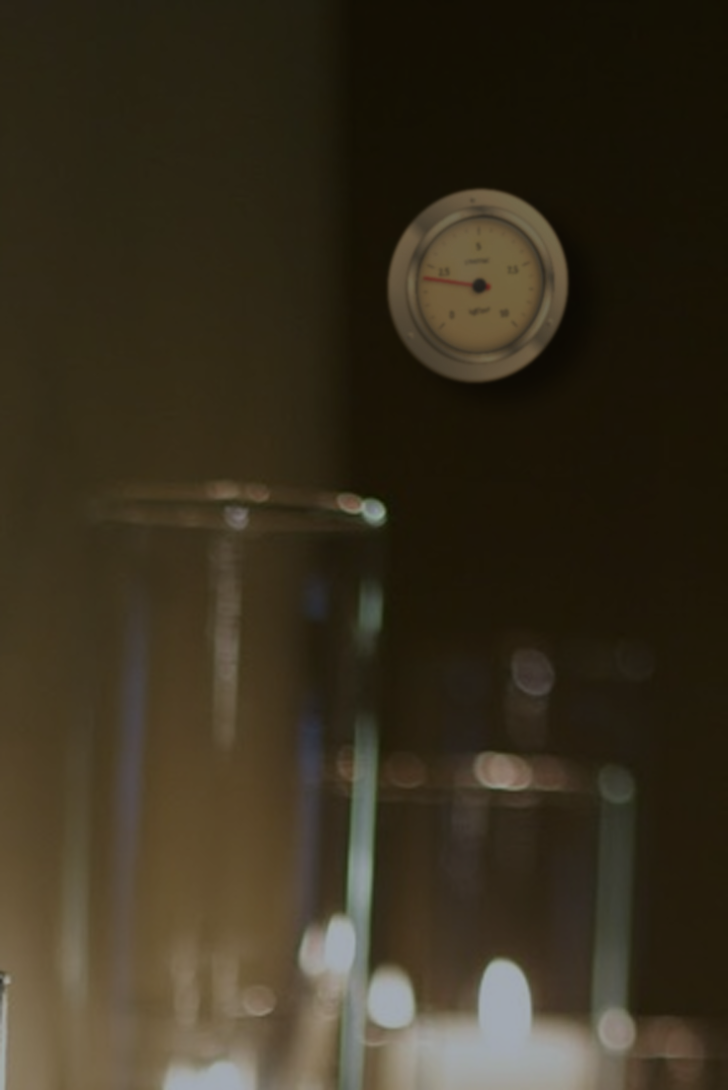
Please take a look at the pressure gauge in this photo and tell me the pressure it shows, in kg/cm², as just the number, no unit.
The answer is 2
